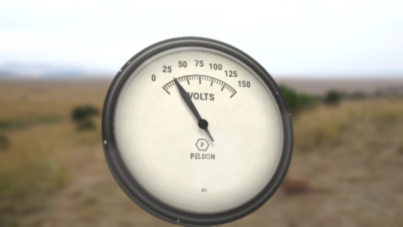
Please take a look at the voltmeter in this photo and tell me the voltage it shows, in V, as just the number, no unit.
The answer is 25
